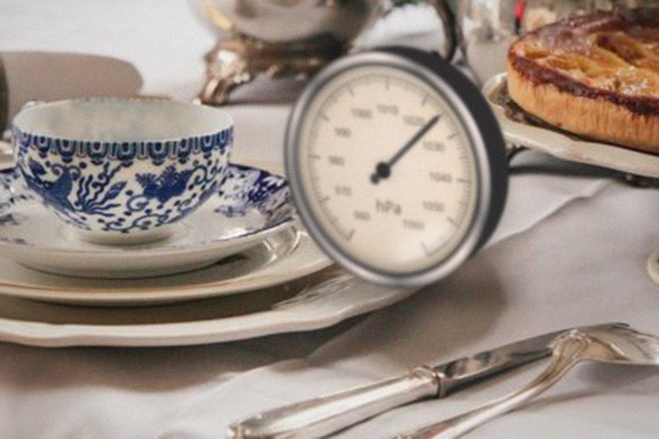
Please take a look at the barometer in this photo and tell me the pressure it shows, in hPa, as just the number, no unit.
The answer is 1025
